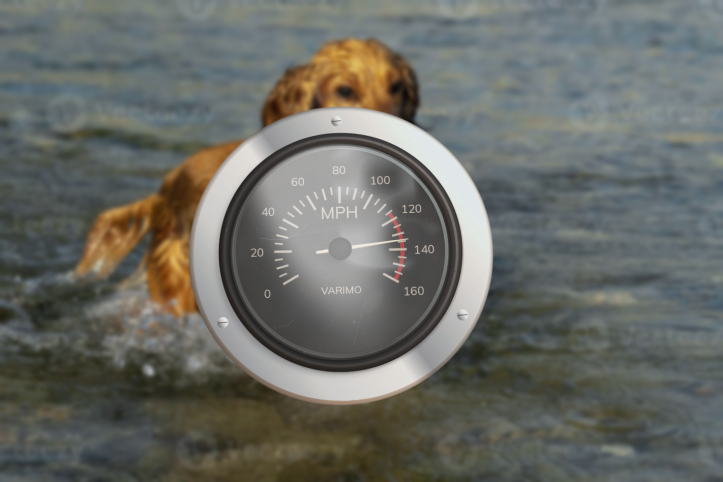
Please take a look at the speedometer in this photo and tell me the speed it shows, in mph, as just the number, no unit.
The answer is 135
